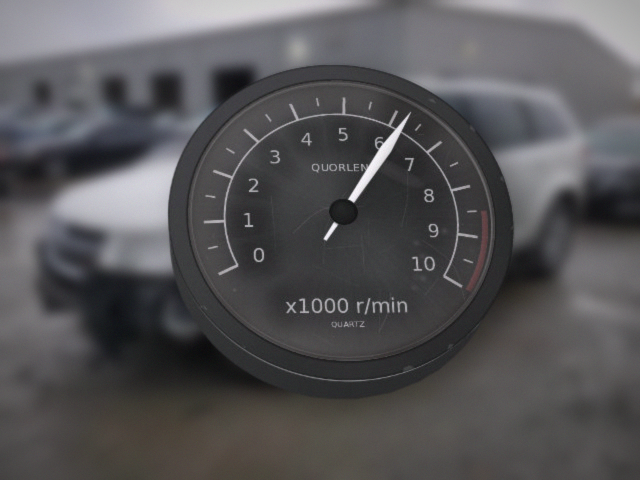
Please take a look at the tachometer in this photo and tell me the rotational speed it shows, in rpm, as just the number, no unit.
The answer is 6250
